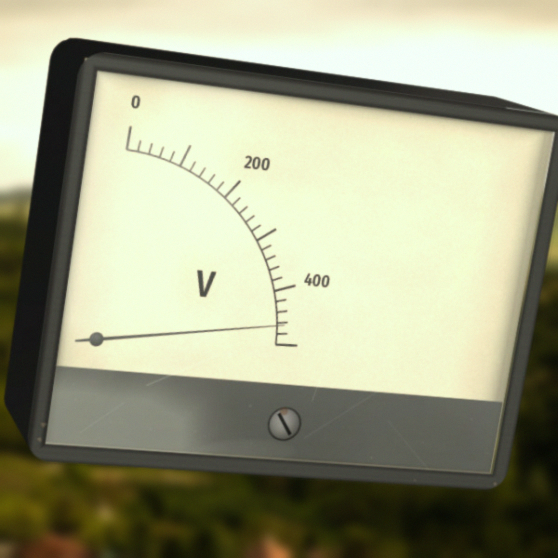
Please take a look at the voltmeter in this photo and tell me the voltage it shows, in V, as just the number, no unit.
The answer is 460
